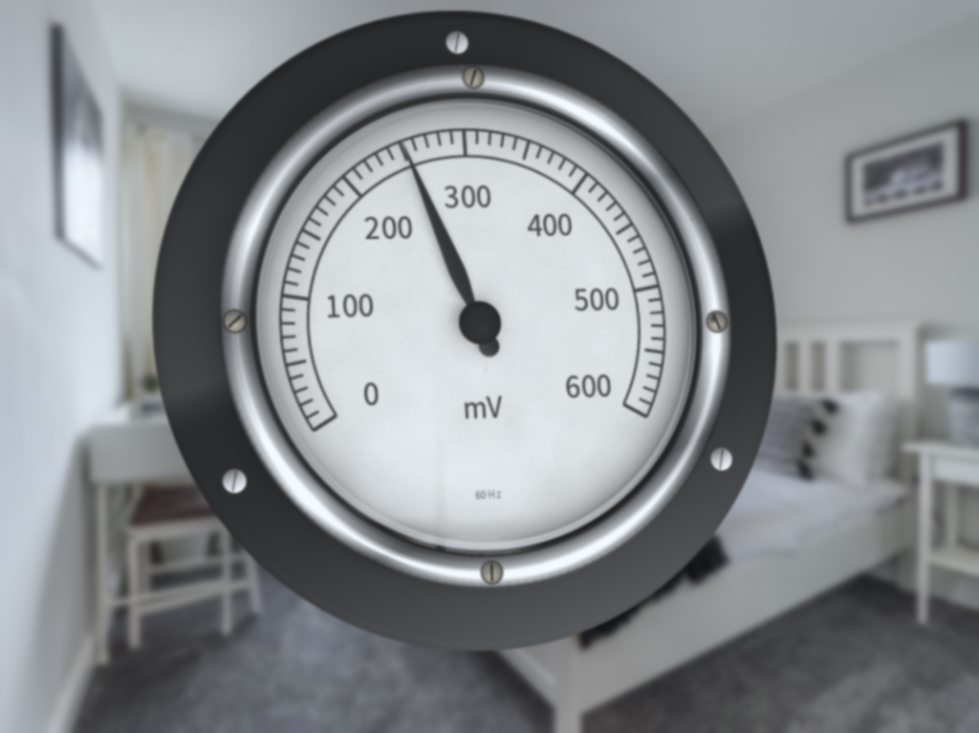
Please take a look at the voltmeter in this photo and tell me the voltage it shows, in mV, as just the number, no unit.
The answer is 250
